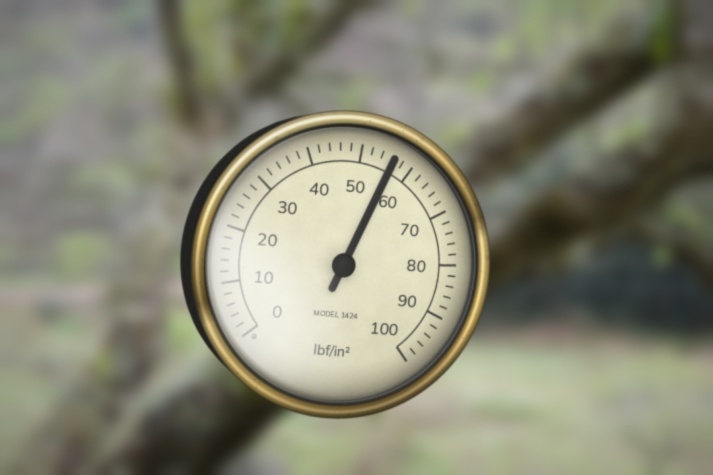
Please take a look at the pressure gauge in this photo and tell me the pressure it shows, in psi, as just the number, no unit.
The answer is 56
